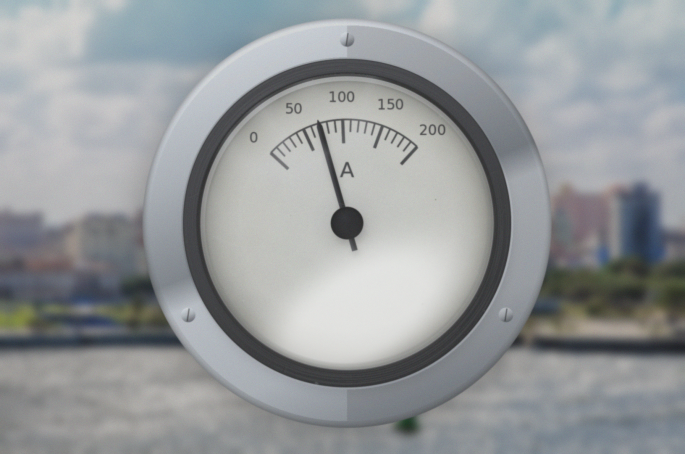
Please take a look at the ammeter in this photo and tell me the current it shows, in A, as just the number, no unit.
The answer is 70
